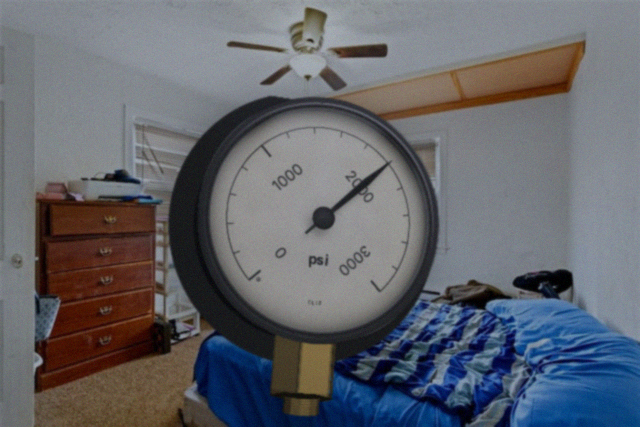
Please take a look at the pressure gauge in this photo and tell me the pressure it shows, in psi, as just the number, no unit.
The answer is 2000
